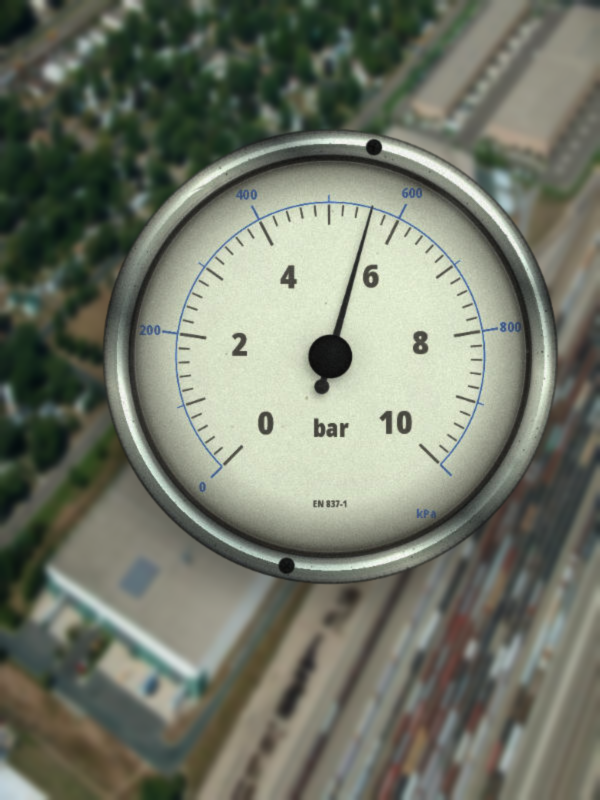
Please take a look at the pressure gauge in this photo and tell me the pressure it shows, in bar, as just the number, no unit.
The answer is 5.6
